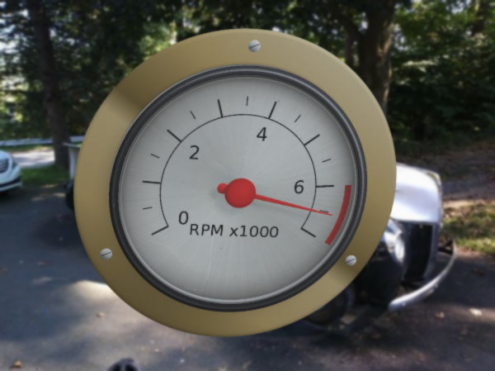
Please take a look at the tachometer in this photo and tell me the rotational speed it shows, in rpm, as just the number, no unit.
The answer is 6500
